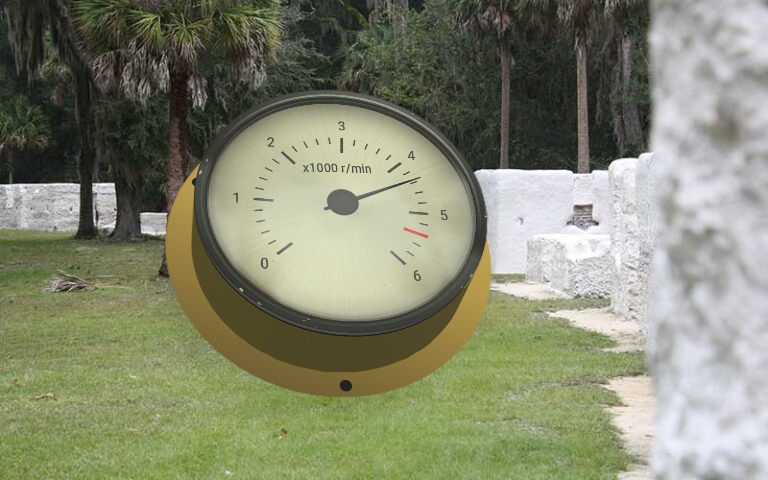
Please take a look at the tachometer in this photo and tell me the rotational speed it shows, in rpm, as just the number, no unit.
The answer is 4400
